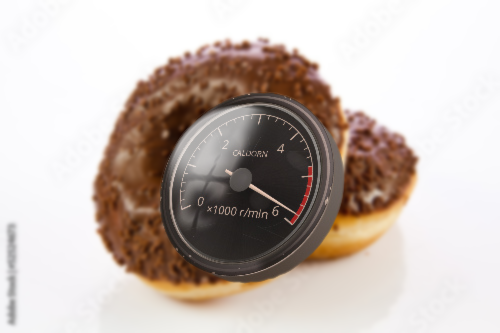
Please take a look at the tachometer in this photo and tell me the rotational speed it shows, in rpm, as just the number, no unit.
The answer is 5800
